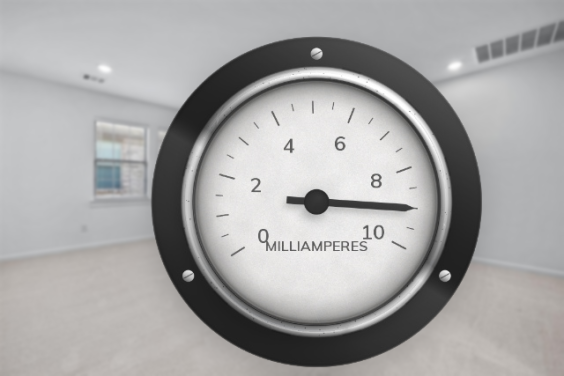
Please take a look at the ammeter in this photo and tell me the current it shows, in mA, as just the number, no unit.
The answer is 9
